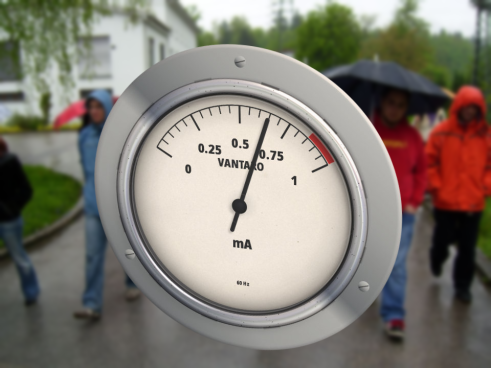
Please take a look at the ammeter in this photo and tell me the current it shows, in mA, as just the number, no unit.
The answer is 0.65
